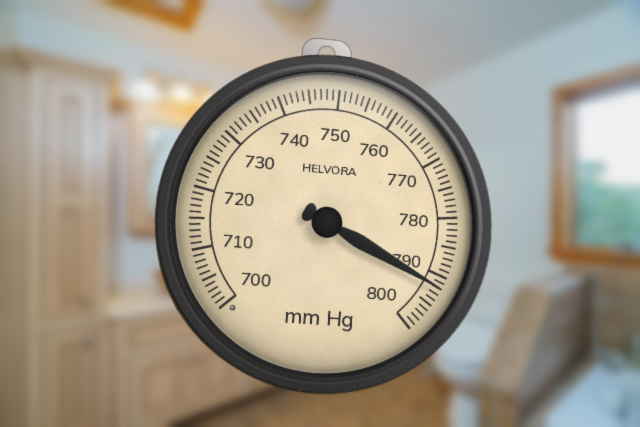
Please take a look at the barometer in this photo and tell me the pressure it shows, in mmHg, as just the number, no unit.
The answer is 792
